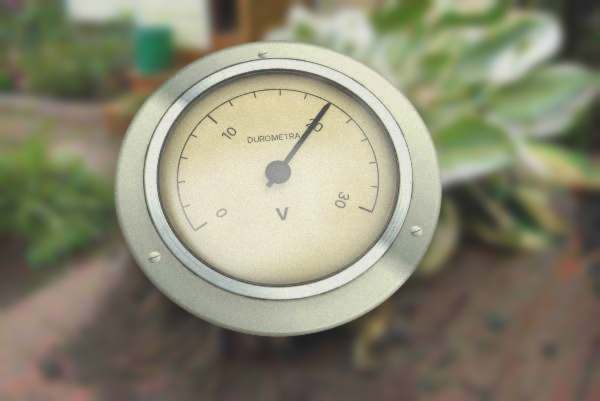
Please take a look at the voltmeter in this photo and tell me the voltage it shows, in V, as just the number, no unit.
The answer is 20
